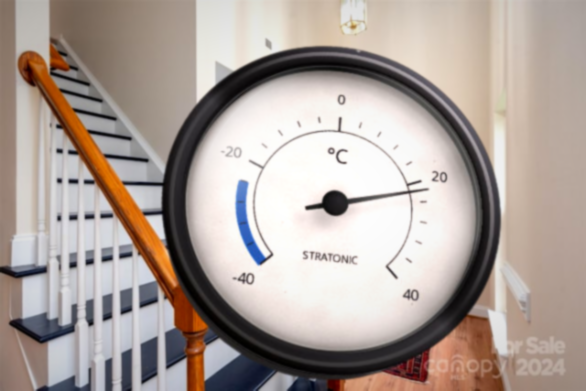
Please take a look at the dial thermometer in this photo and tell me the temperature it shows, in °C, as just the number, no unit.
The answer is 22
